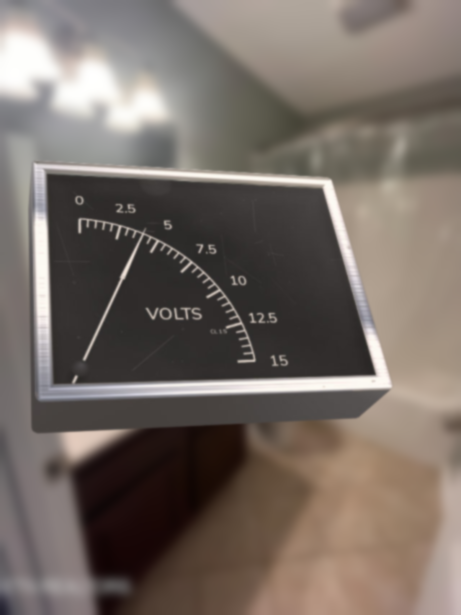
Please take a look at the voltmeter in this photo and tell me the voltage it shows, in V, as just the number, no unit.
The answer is 4
